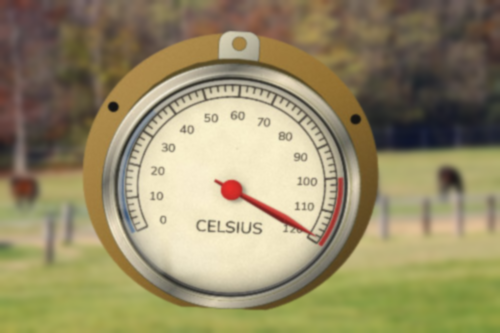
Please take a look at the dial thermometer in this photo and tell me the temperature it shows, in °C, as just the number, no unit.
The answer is 118
